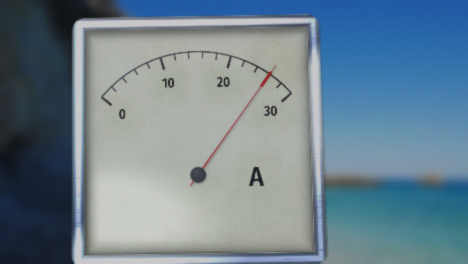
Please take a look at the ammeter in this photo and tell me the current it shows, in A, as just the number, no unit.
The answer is 26
